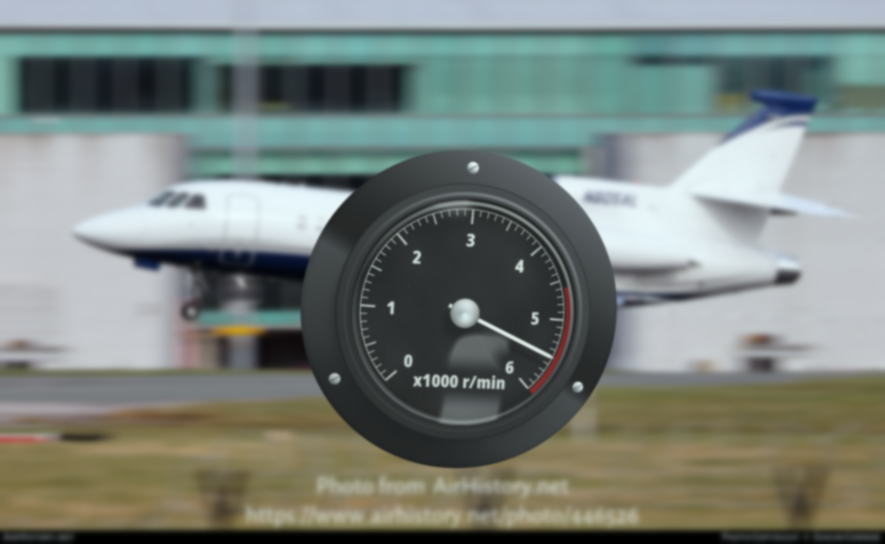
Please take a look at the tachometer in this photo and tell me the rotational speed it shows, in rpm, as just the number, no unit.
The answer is 5500
